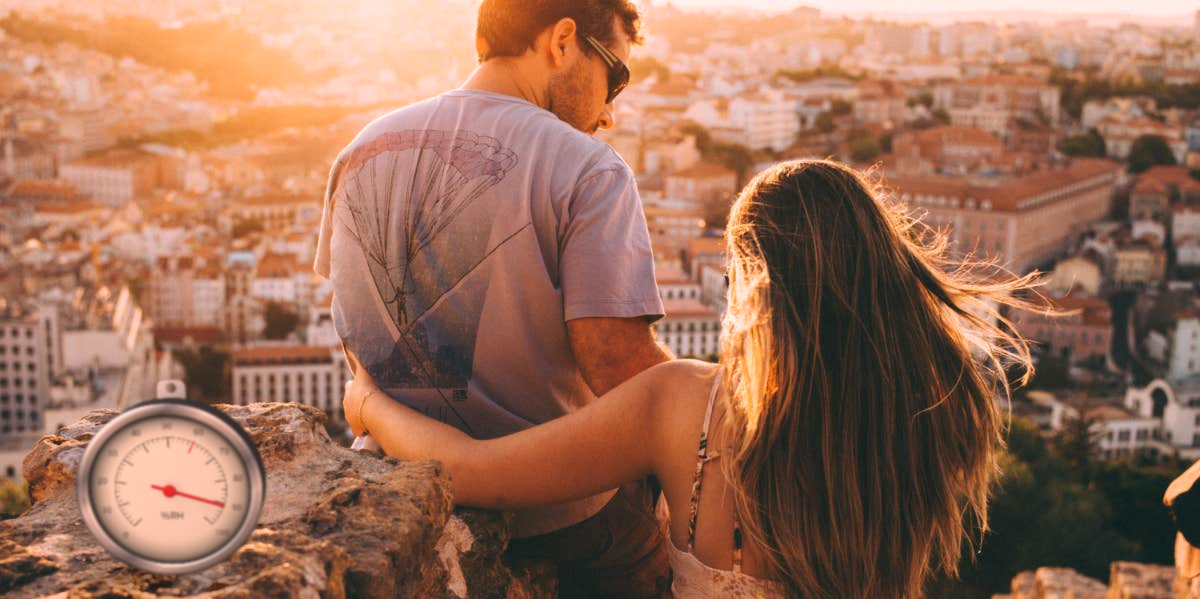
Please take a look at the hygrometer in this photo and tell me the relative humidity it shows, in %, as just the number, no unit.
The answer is 90
